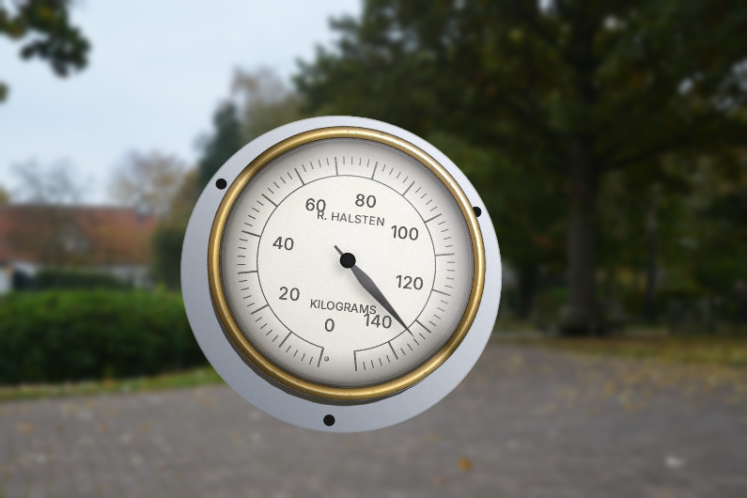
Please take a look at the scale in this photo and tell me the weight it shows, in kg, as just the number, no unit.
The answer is 134
